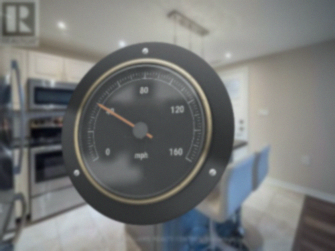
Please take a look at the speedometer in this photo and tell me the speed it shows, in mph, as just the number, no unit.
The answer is 40
